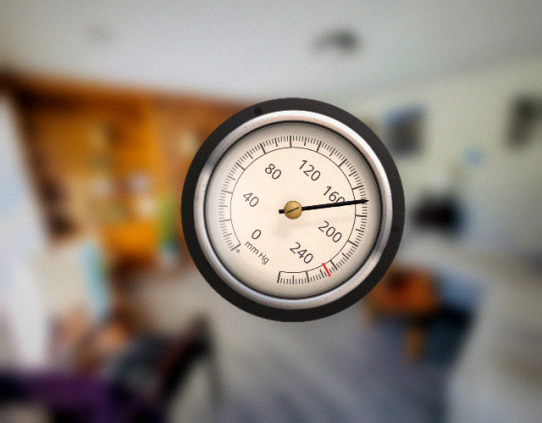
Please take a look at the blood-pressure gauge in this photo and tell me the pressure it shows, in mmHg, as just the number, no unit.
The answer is 170
